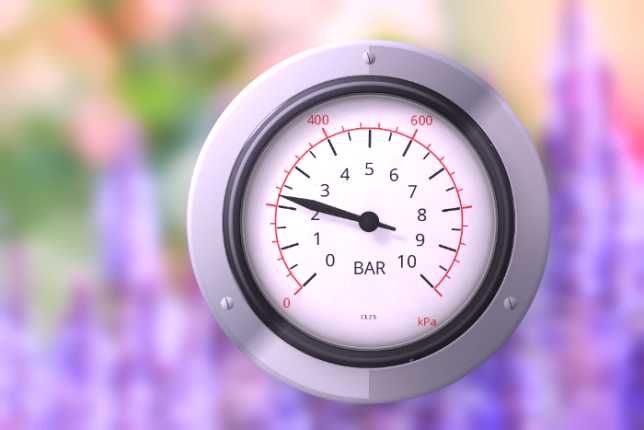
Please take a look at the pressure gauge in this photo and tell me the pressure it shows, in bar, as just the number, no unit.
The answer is 2.25
